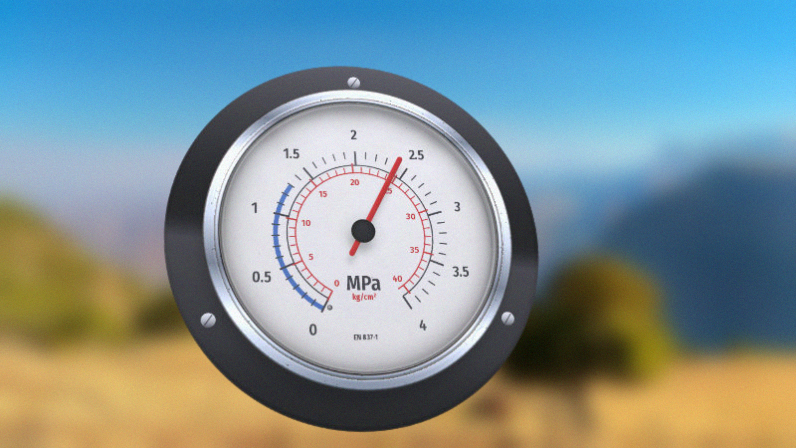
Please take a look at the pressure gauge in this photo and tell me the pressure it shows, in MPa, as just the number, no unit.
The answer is 2.4
